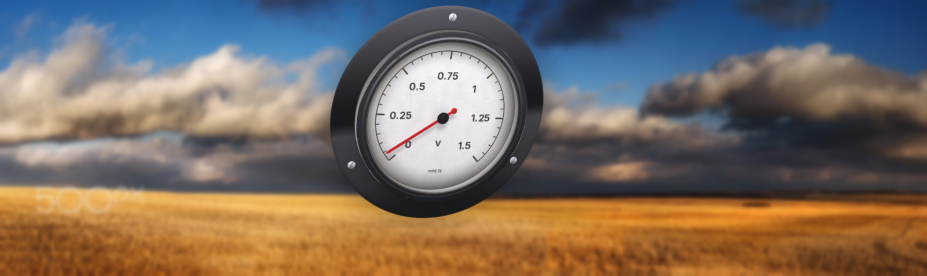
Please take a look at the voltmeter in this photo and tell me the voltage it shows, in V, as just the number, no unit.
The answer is 0.05
